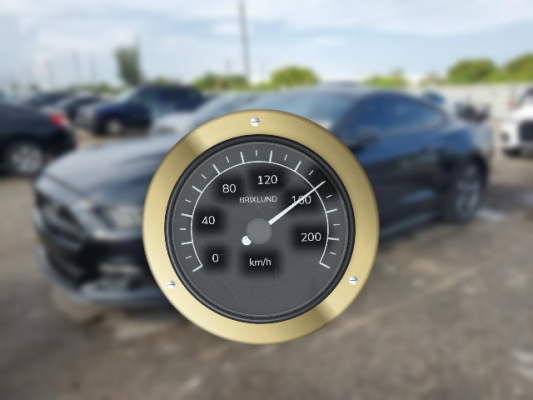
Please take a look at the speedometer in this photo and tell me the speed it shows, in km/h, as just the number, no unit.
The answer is 160
